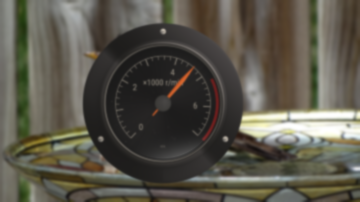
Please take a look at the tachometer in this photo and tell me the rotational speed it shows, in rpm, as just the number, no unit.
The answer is 4600
